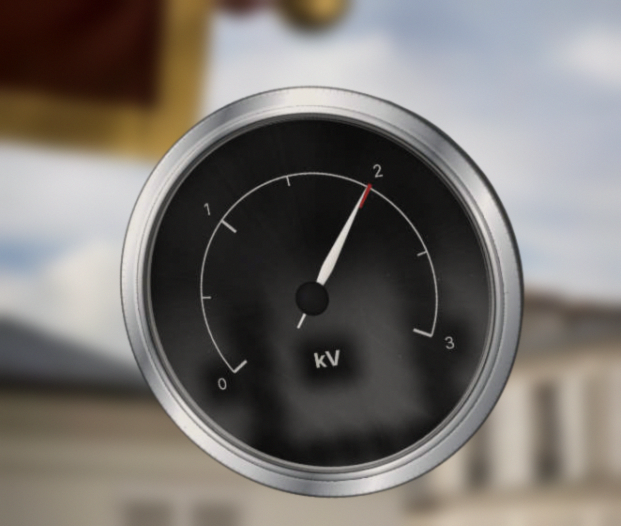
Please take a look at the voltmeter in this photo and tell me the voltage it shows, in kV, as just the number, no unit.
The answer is 2
